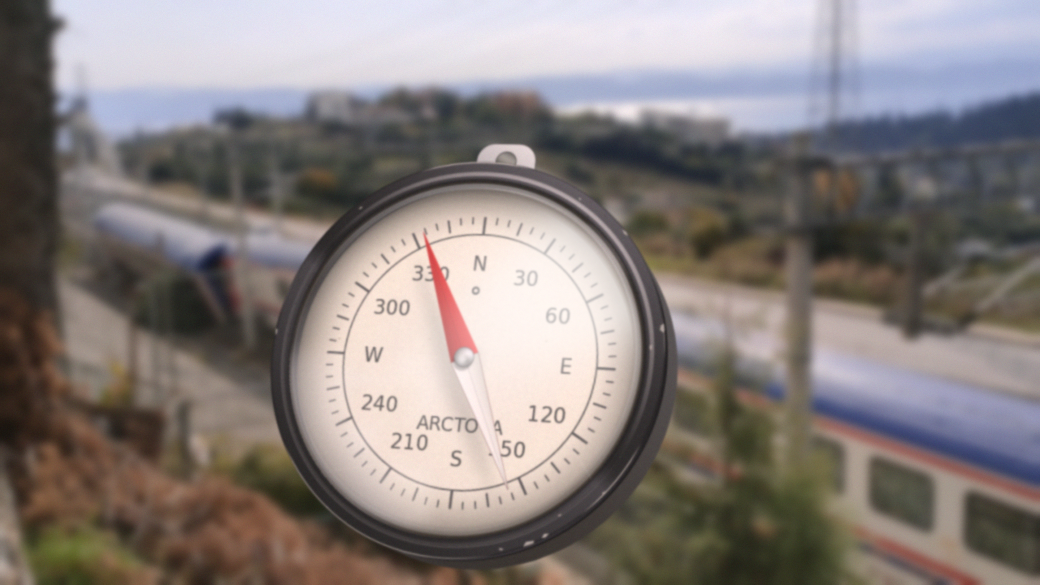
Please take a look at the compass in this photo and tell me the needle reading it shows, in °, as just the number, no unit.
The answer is 335
